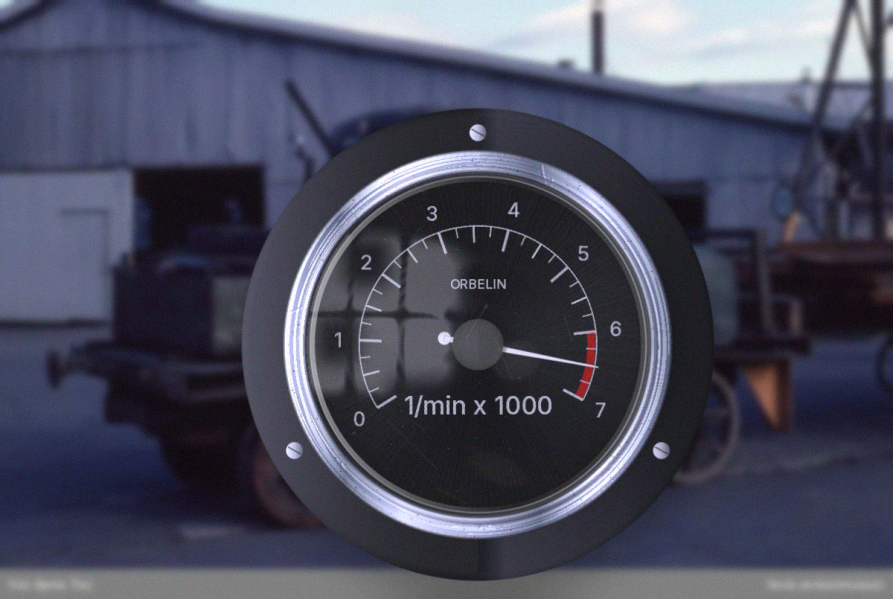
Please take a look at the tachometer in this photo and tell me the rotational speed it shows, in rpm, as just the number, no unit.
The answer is 6500
